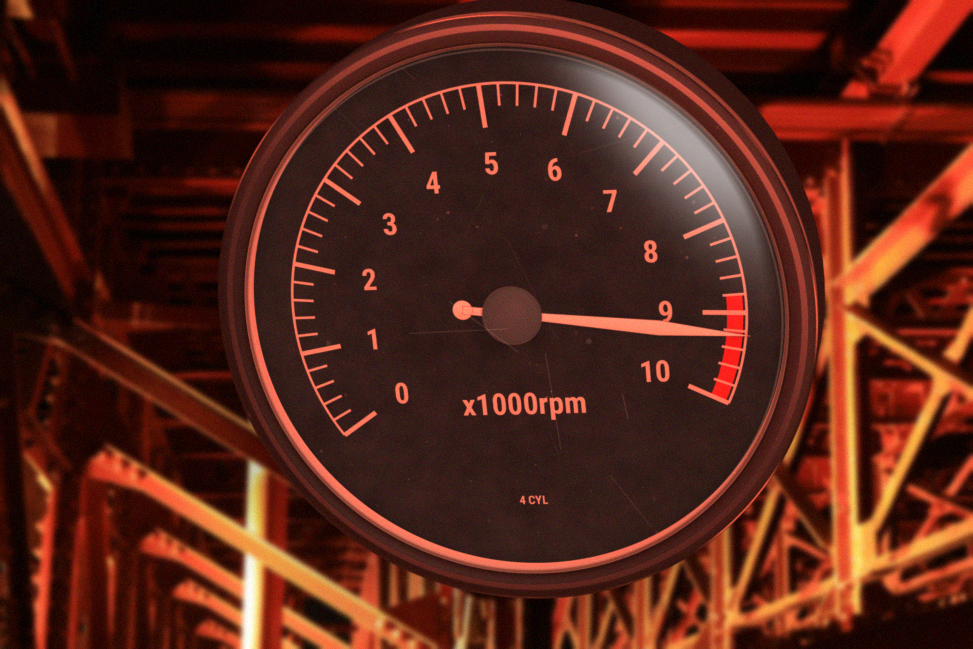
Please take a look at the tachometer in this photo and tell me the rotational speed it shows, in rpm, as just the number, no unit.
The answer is 9200
